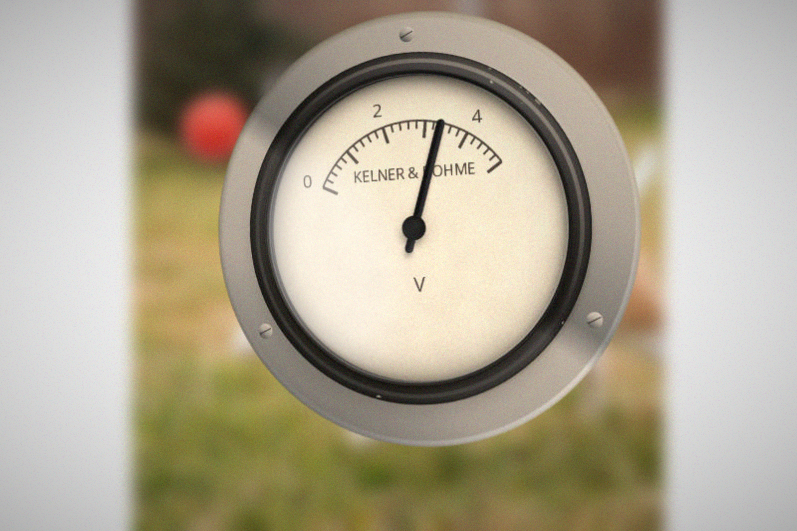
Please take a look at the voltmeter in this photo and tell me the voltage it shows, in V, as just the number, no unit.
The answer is 3.4
